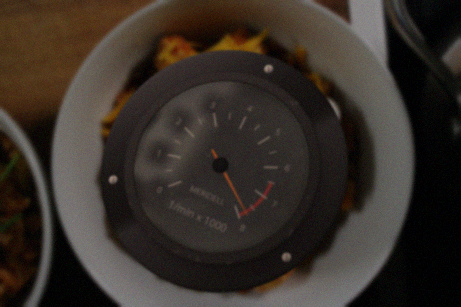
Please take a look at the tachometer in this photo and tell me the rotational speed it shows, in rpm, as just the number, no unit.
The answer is 7750
